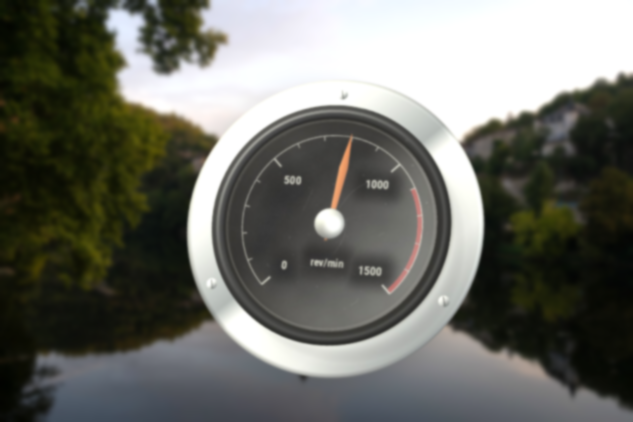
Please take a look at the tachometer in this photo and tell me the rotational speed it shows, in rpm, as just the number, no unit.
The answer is 800
